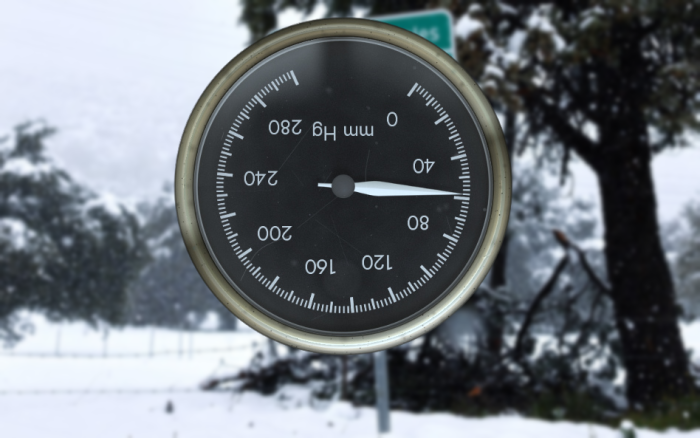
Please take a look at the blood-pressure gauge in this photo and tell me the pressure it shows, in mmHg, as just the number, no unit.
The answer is 58
